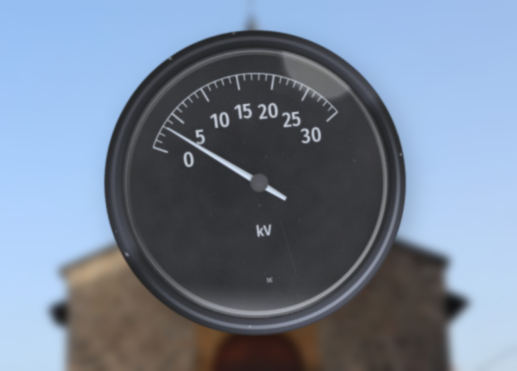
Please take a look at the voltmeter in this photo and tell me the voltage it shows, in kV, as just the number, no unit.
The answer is 3
